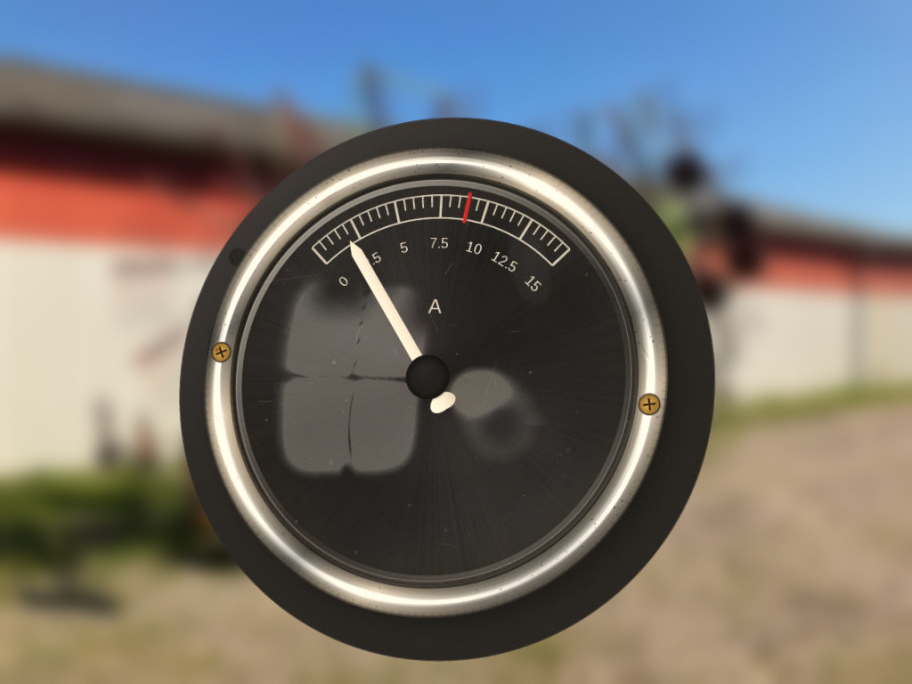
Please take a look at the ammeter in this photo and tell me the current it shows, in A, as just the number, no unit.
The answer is 2
